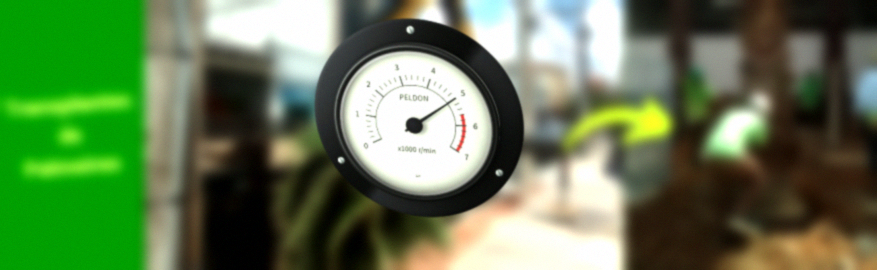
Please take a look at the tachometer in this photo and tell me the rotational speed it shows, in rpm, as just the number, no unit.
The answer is 5000
